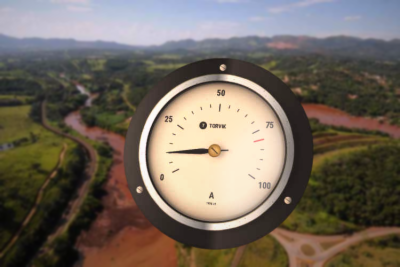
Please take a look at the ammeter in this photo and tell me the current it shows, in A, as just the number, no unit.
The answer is 10
